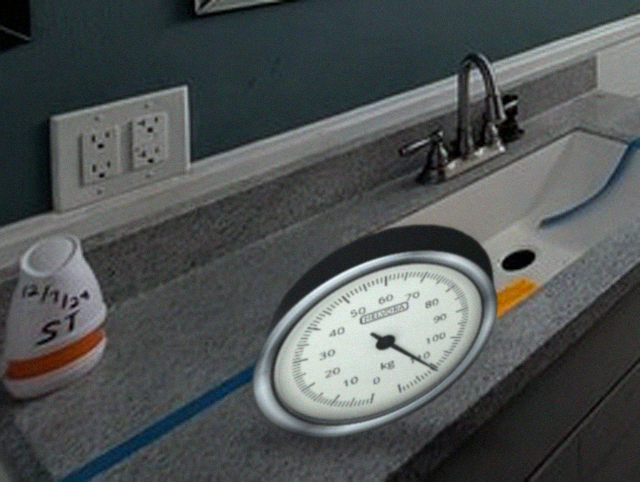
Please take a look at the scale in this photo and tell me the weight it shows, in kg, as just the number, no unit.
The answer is 110
